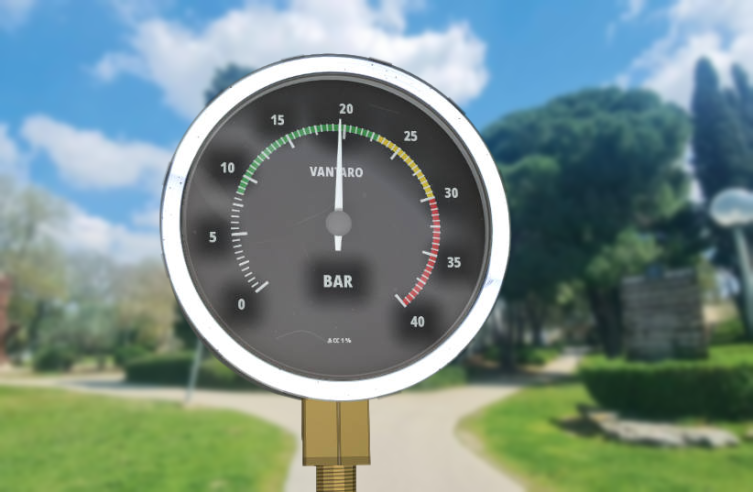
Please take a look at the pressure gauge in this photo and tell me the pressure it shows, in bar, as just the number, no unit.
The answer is 19.5
